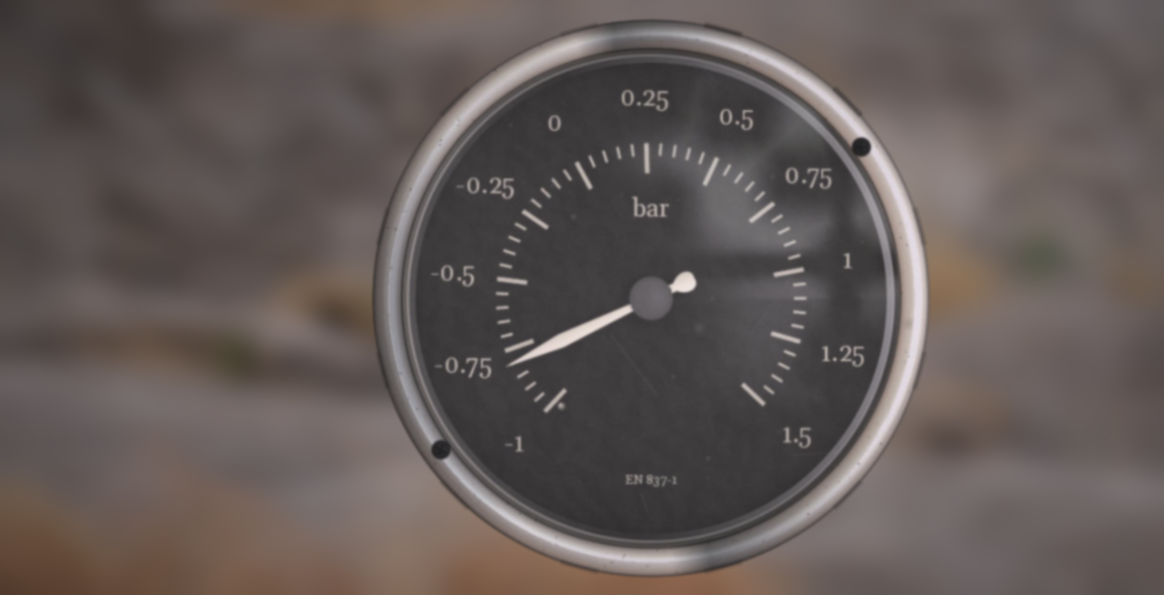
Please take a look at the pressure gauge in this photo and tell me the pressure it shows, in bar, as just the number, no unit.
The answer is -0.8
